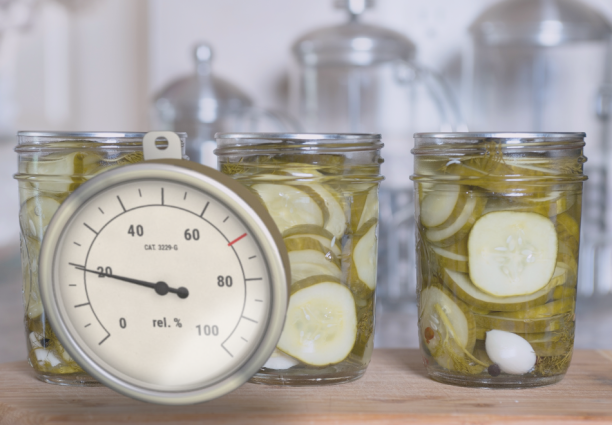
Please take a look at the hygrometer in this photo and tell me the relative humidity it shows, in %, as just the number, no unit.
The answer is 20
